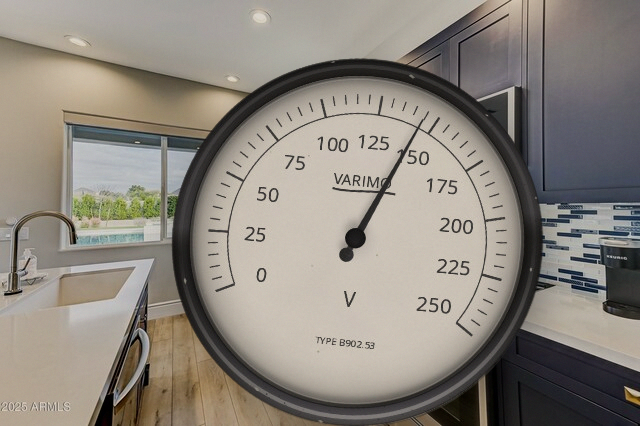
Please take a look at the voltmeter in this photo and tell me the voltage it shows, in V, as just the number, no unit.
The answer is 145
